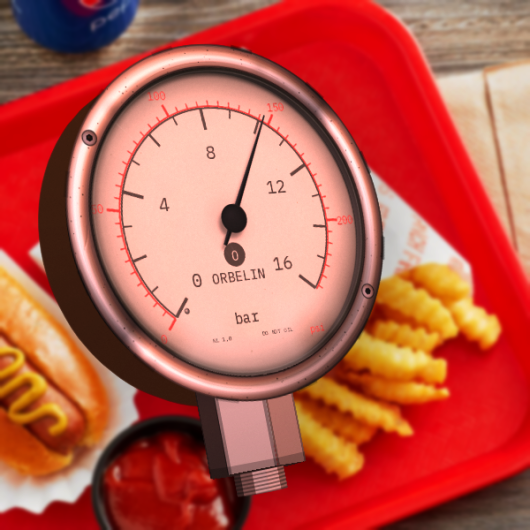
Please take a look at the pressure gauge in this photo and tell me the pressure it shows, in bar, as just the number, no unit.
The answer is 10
